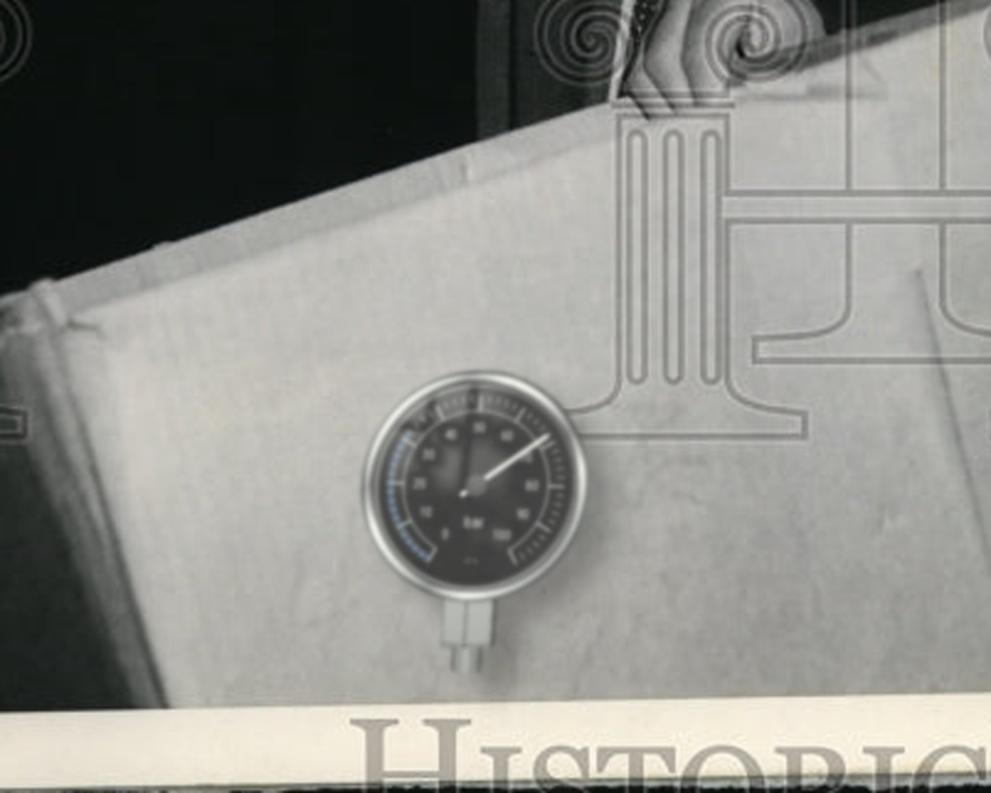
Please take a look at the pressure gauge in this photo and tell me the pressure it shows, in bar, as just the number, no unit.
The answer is 68
